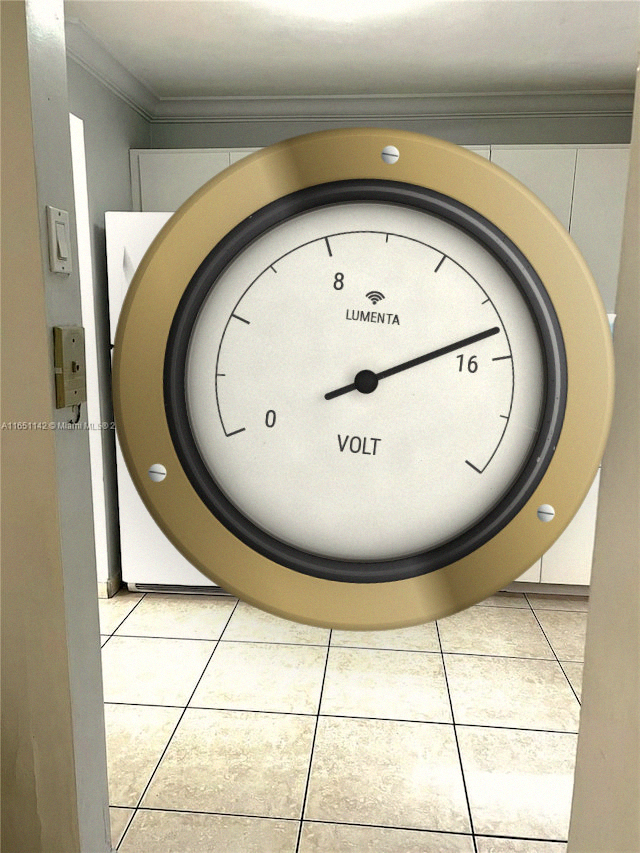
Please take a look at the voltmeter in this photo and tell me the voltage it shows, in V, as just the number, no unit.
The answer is 15
